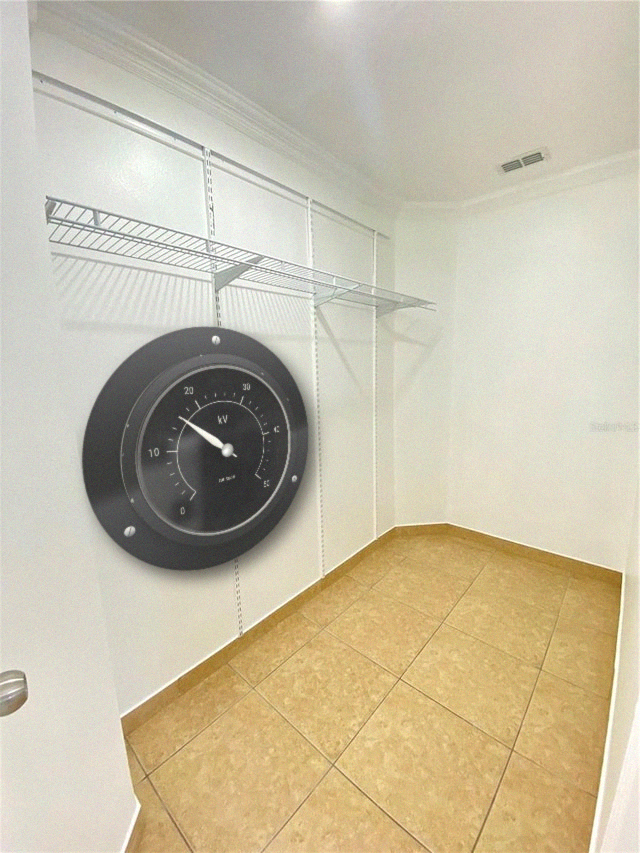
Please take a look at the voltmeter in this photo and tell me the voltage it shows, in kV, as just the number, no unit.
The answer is 16
